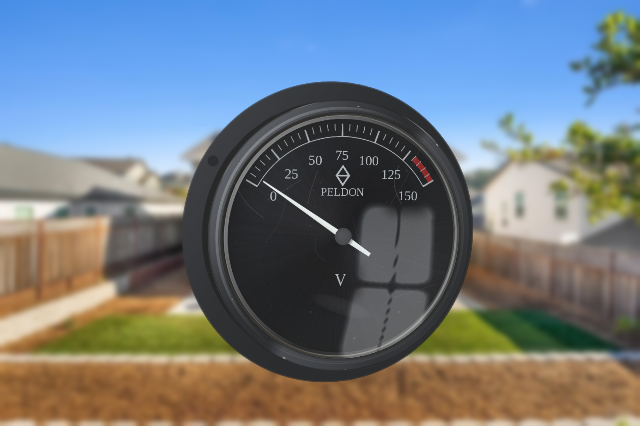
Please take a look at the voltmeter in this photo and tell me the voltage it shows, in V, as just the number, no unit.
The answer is 5
